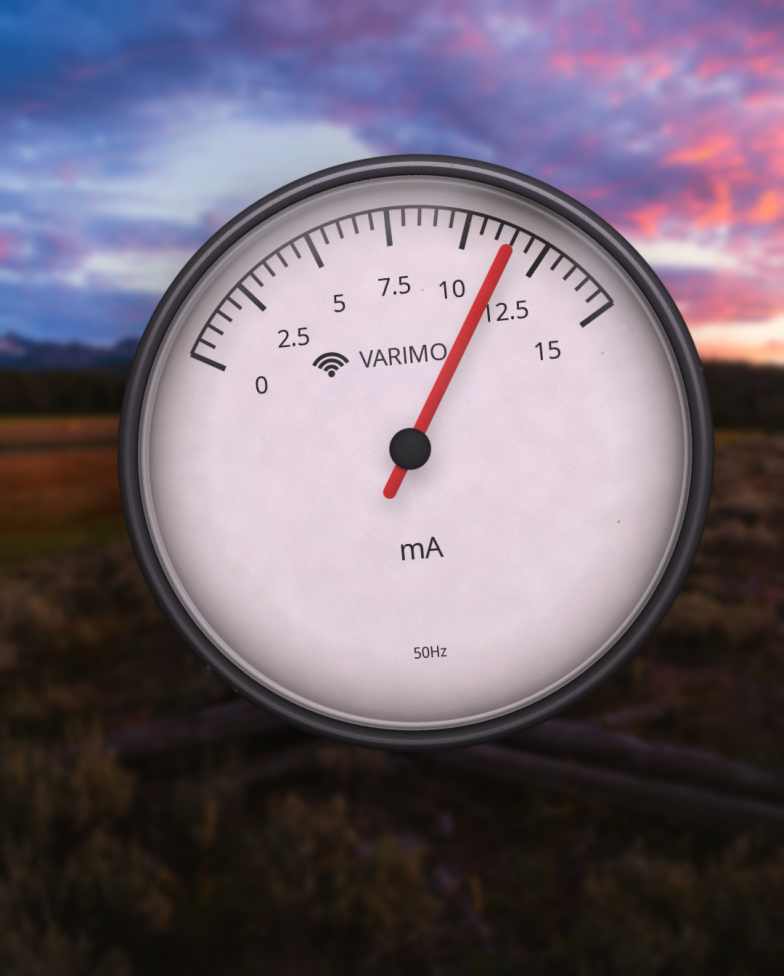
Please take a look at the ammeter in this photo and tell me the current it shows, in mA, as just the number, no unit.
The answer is 11.5
